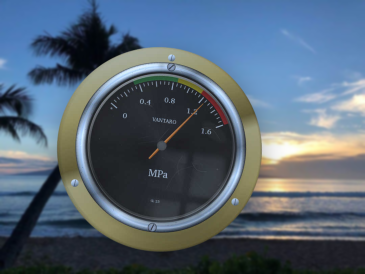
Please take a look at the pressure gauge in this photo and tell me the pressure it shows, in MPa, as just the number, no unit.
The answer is 1.25
